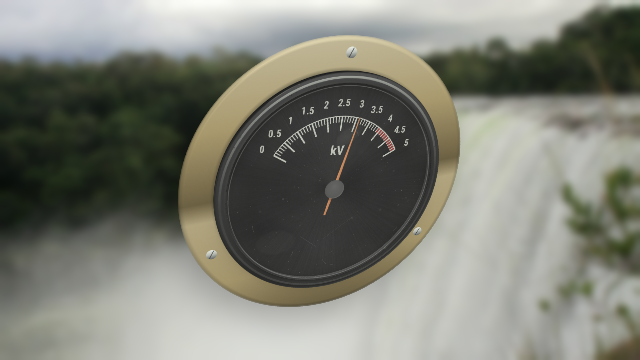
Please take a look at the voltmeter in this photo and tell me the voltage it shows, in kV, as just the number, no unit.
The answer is 3
